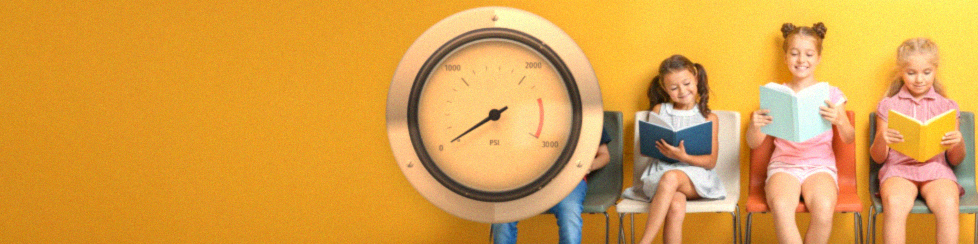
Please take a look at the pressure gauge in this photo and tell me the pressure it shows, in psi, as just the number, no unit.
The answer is 0
